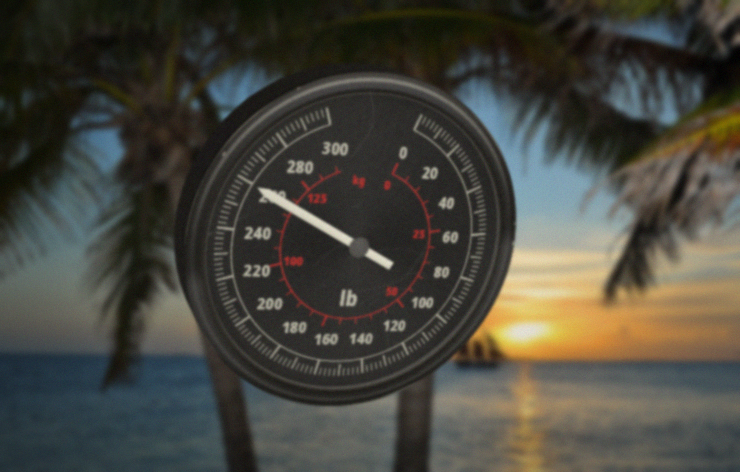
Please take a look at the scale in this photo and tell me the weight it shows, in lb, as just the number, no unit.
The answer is 260
